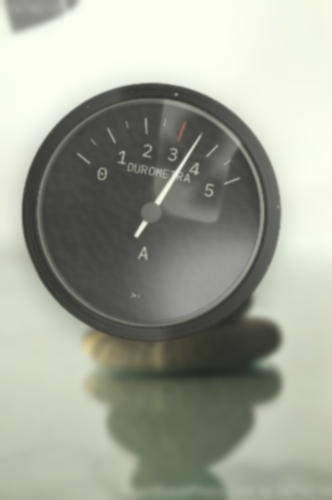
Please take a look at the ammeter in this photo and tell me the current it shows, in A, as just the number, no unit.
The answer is 3.5
